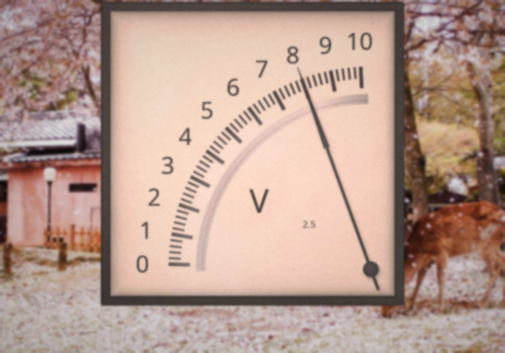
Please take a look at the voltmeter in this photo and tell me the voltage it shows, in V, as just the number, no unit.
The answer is 8
